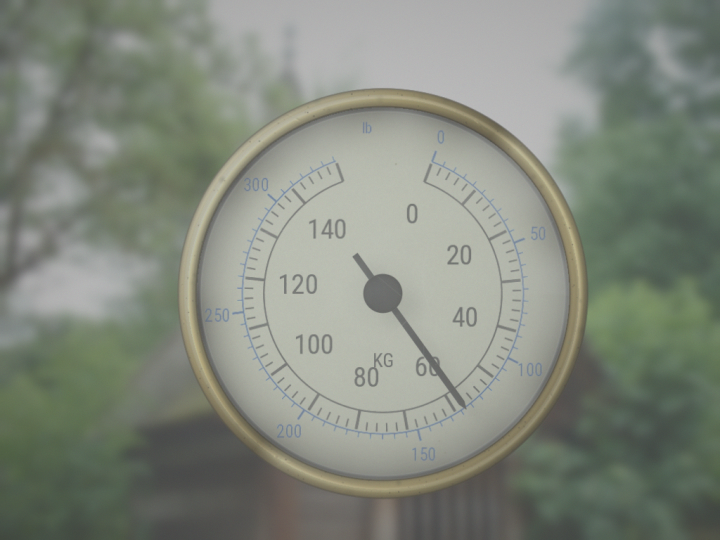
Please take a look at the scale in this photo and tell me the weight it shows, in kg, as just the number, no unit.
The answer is 58
